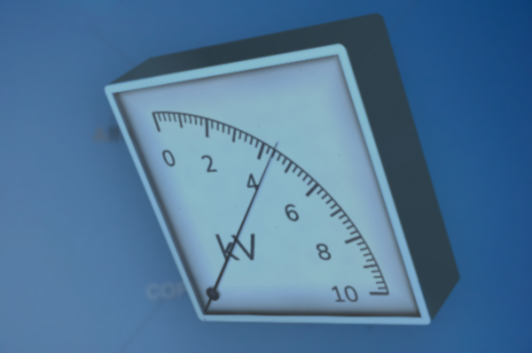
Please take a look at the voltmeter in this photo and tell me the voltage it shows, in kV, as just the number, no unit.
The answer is 4.4
